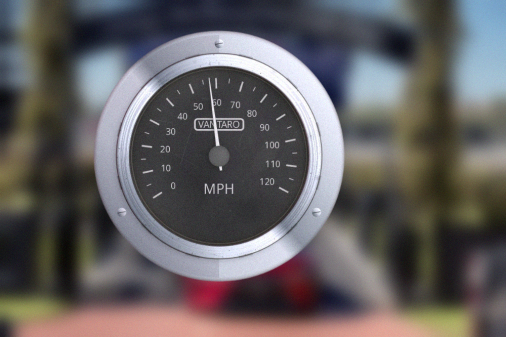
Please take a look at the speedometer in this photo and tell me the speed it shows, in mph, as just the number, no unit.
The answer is 57.5
